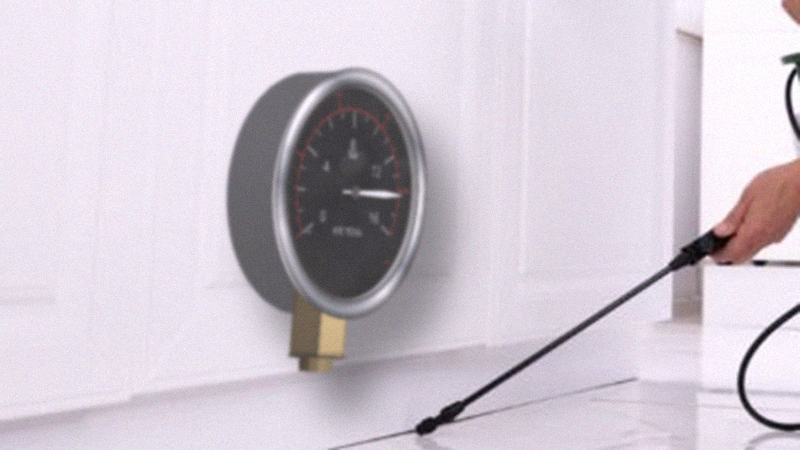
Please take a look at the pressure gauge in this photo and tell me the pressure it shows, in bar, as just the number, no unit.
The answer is 14
